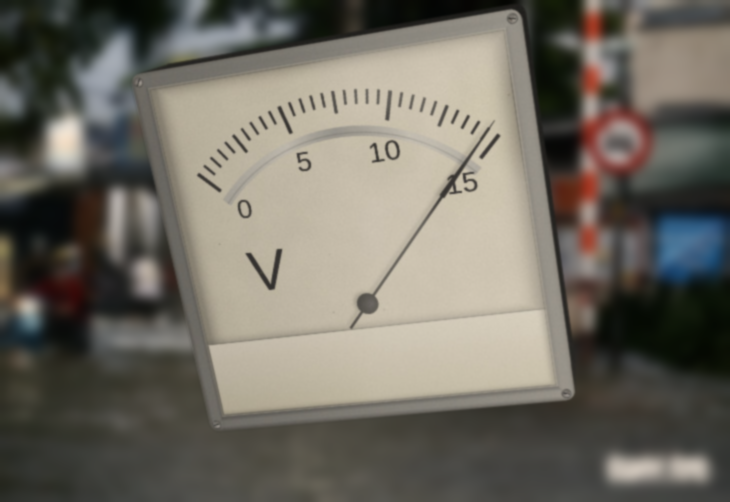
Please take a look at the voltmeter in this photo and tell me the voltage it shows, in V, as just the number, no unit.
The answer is 14.5
